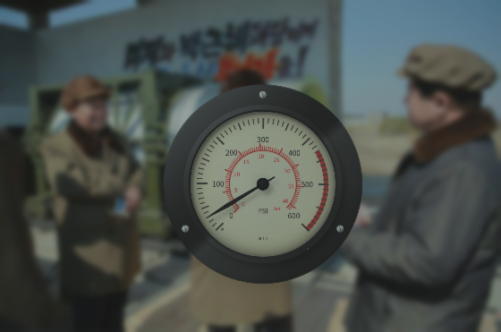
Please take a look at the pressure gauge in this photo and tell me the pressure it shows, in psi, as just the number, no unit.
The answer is 30
